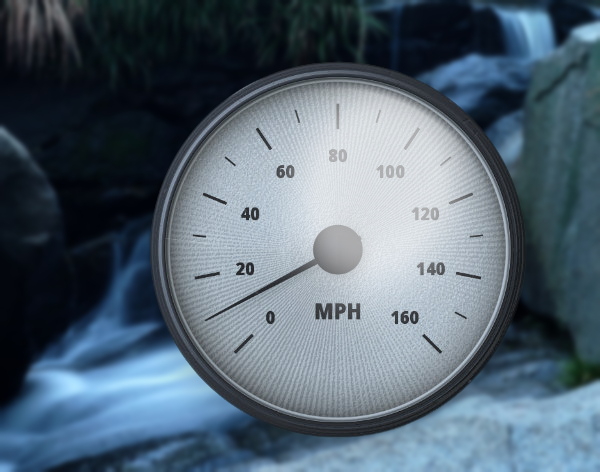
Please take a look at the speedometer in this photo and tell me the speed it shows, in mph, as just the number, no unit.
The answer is 10
